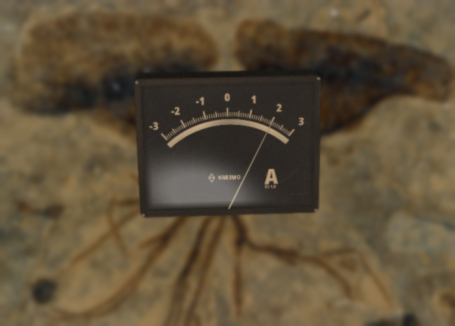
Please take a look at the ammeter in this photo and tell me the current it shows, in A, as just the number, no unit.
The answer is 2
